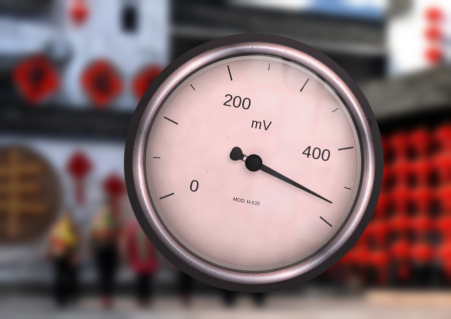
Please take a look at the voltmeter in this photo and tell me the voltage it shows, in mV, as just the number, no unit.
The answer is 475
